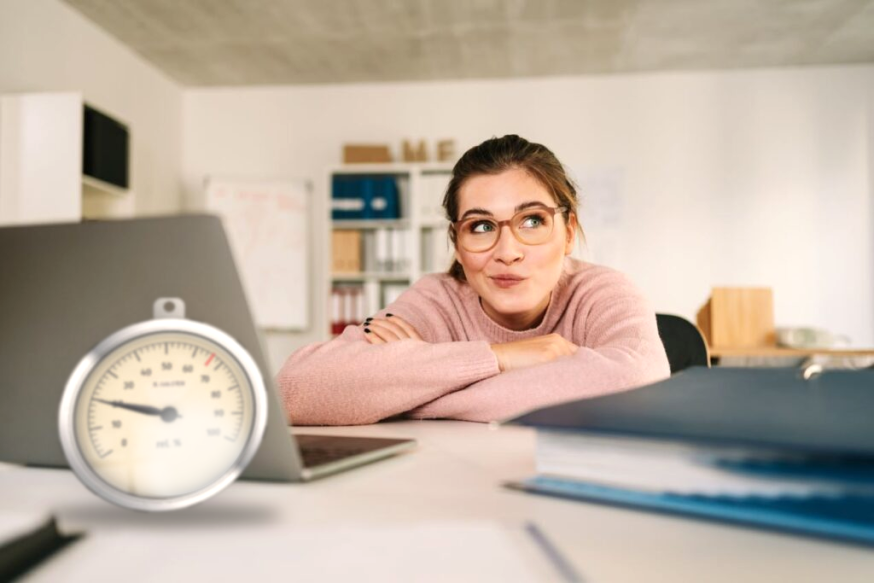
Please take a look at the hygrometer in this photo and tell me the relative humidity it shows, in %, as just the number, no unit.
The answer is 20
